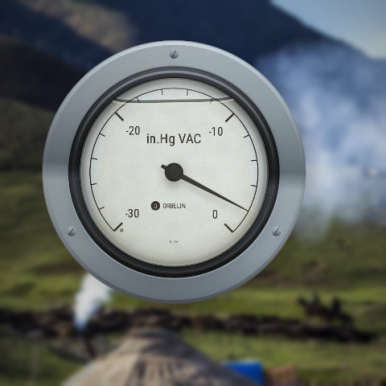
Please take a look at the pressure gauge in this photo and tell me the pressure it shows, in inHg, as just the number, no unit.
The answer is -2
